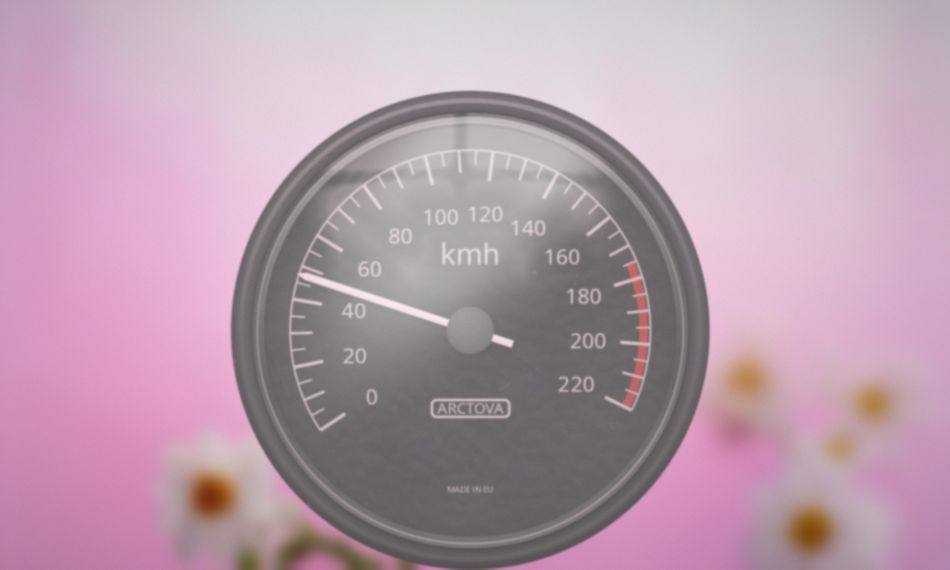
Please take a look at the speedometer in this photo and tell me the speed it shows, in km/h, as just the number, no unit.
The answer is 47.5
